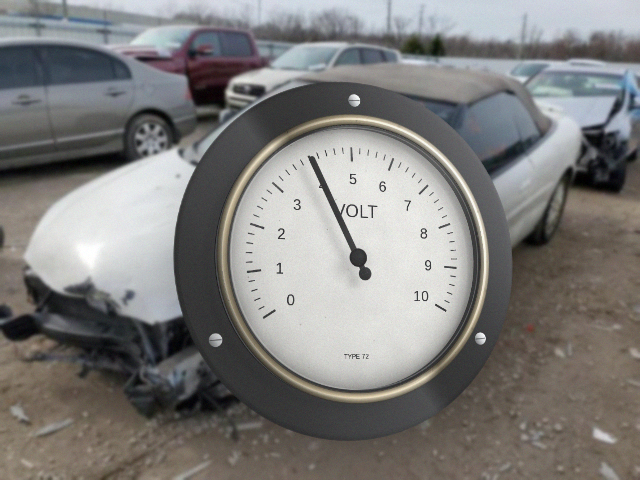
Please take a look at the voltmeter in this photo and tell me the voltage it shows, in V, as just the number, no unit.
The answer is 4
